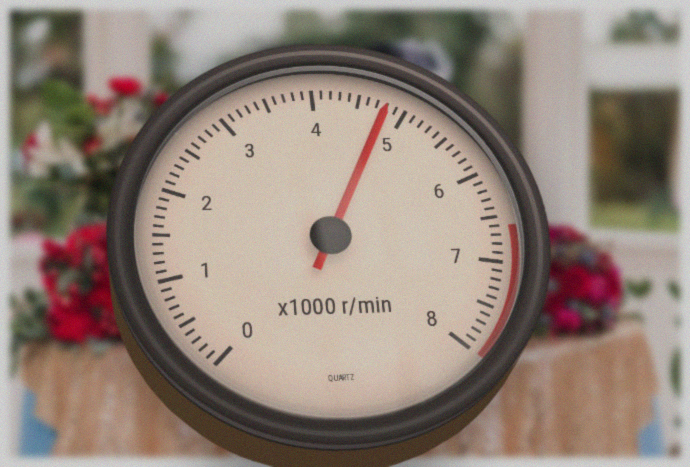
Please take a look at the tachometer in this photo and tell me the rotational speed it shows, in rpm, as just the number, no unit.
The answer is 4800
